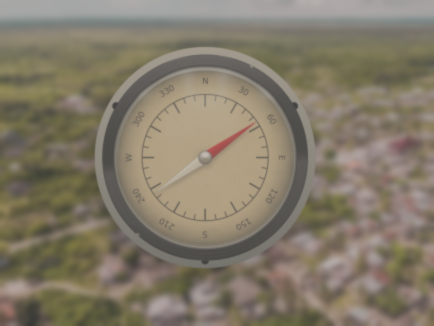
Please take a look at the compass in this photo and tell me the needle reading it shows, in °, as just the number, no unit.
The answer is 55
